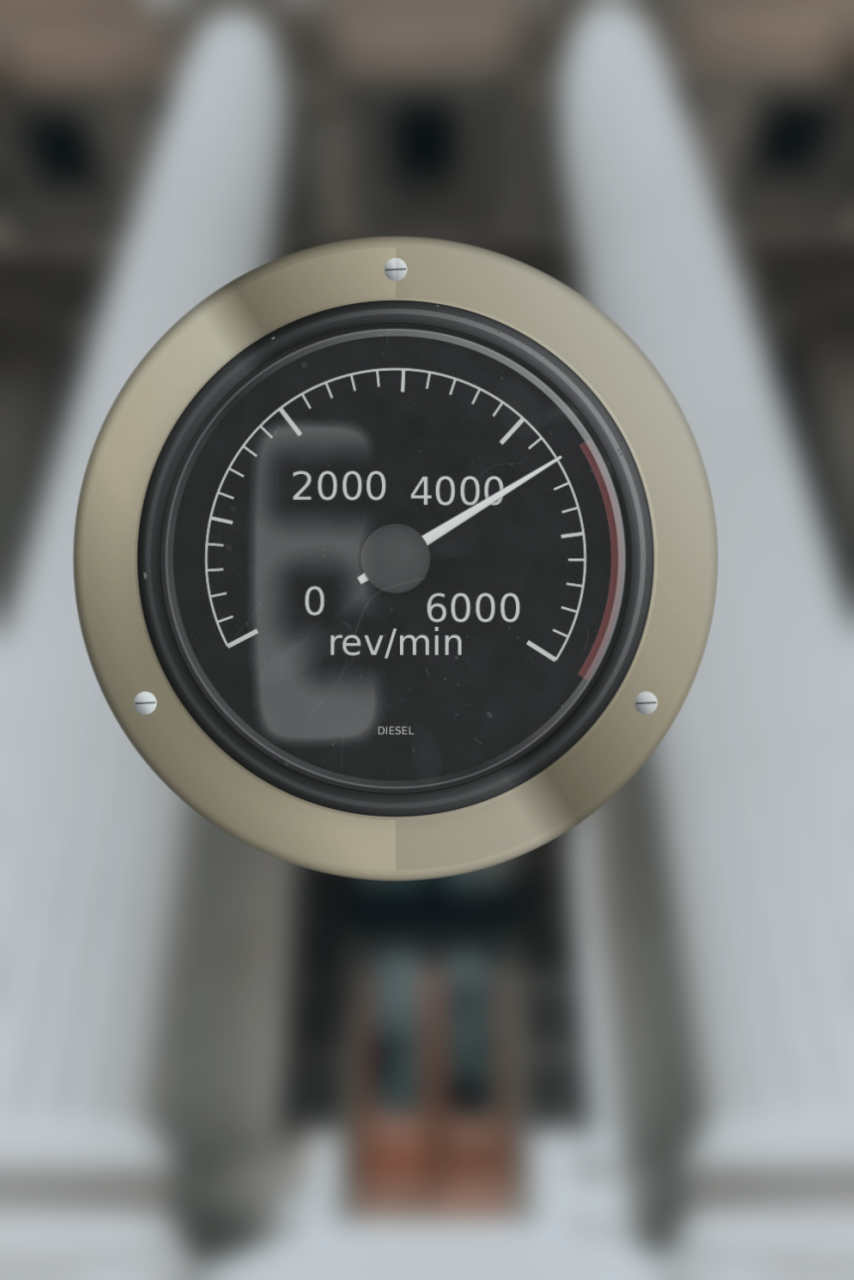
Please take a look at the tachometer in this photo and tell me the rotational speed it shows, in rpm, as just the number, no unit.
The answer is 4400
